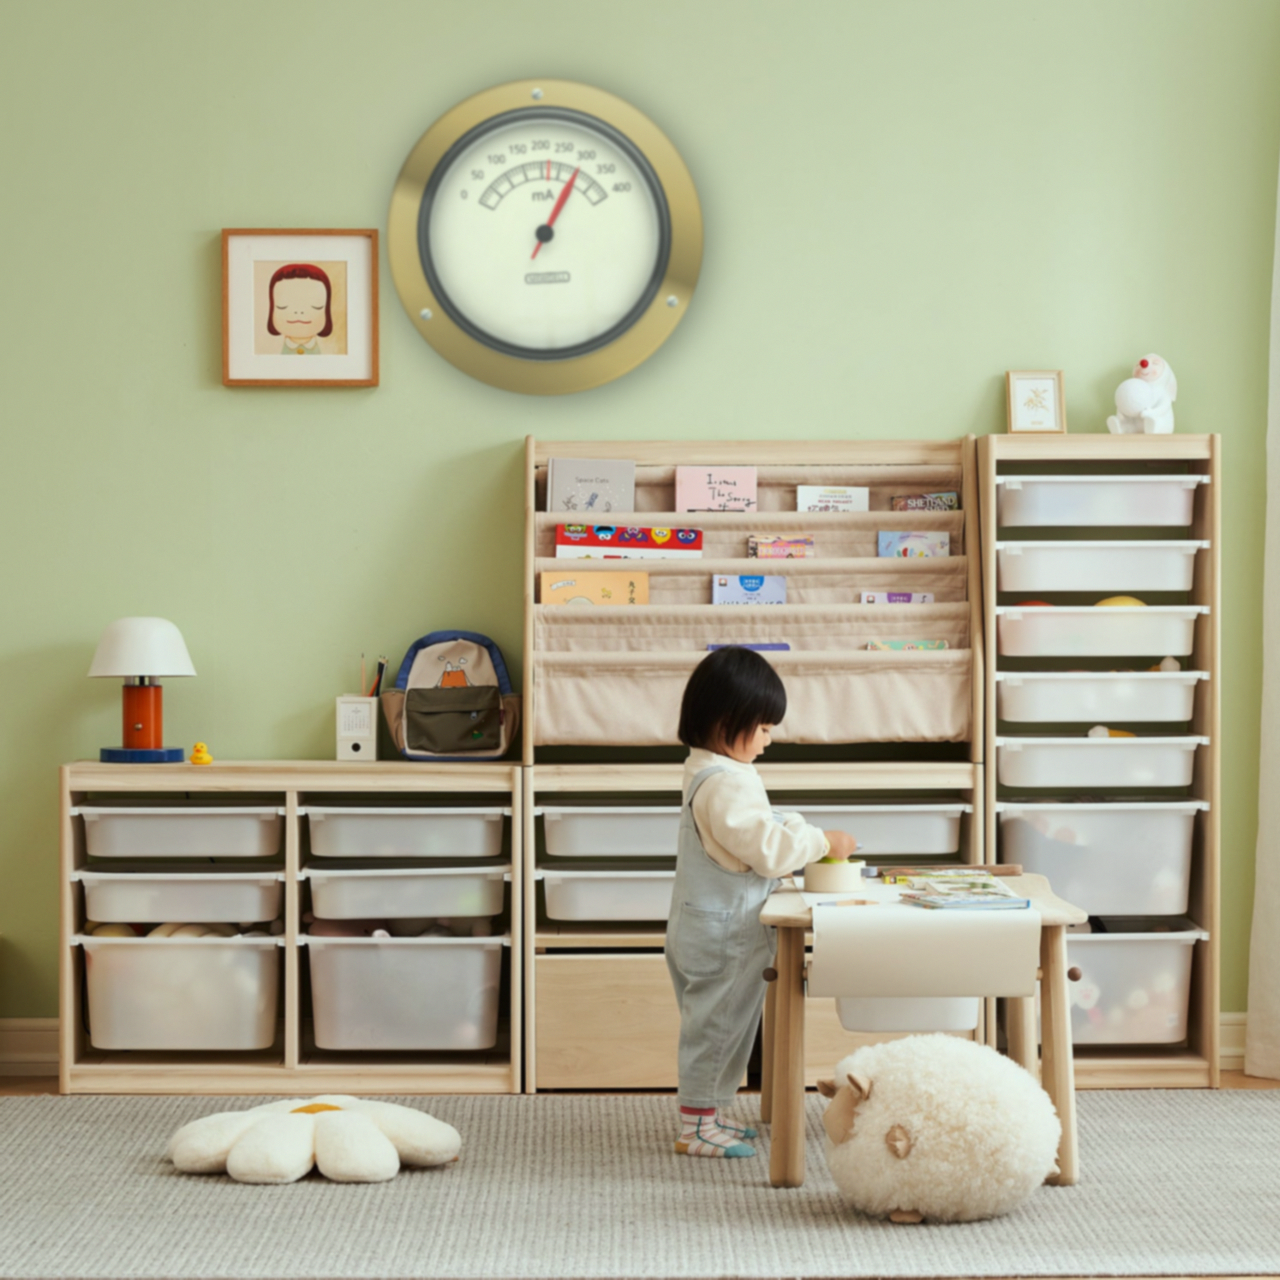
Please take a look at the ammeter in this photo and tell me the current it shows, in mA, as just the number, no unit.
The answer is 300
